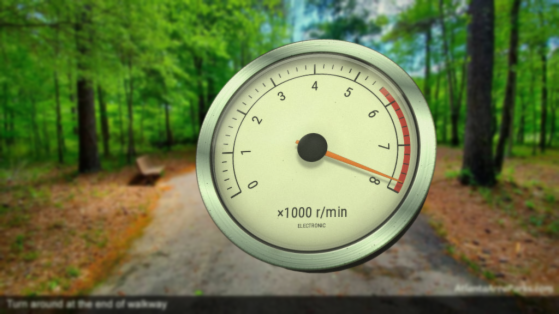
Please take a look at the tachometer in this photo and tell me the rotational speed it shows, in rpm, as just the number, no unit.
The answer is 7800
